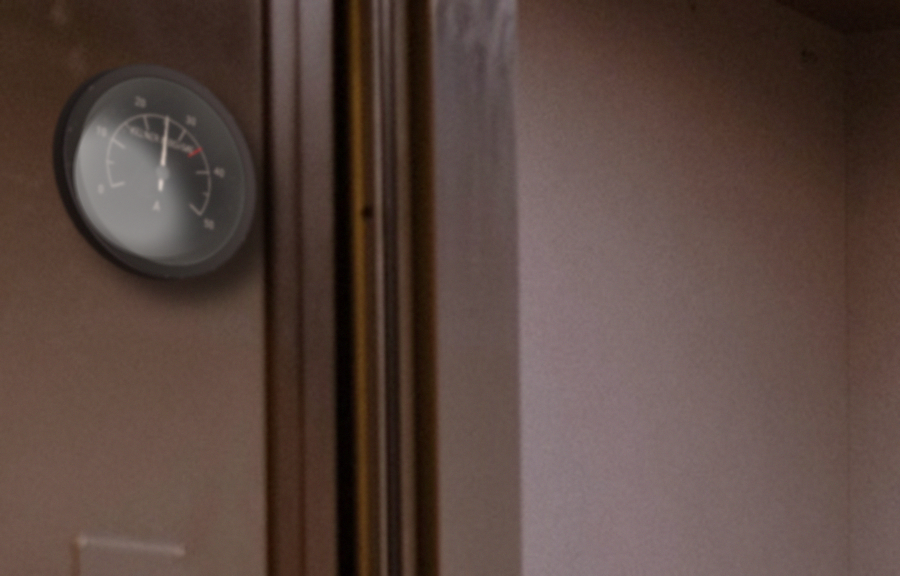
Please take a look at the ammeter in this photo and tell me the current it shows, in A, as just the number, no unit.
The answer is 25
